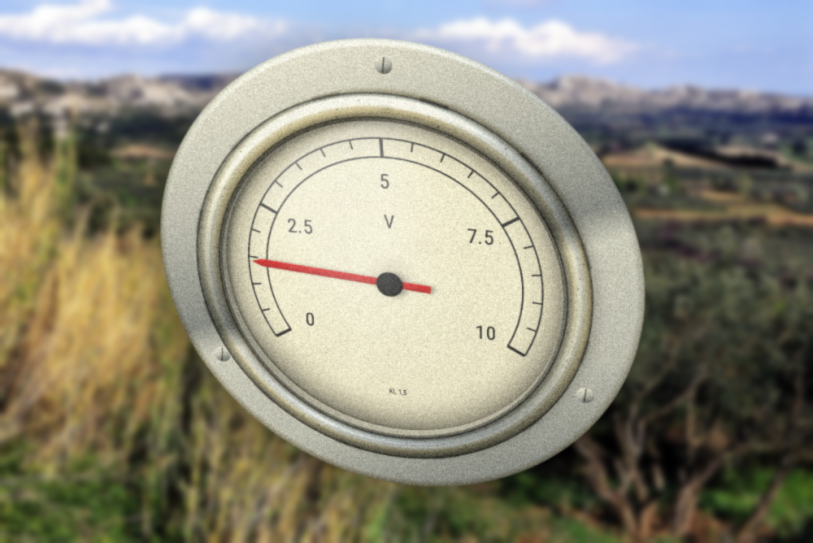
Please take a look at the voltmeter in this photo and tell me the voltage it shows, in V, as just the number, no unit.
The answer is 1.5
